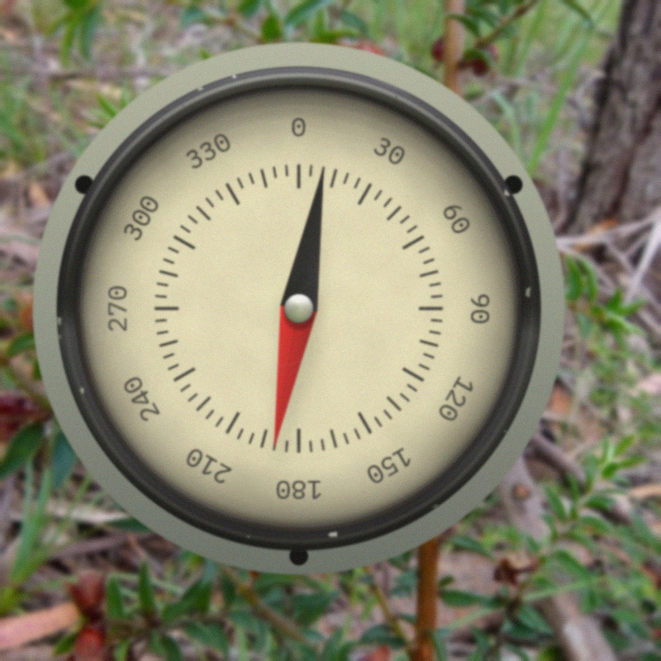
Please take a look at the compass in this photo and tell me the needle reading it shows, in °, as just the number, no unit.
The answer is 190
